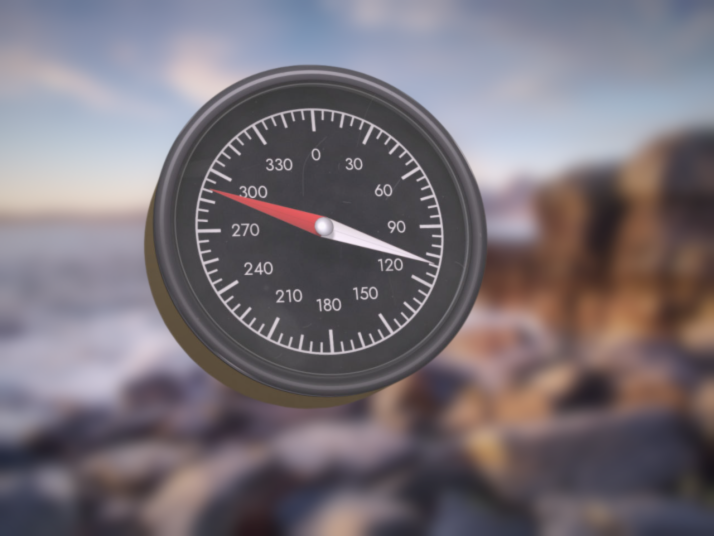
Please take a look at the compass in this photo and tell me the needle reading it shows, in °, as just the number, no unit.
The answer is 290
